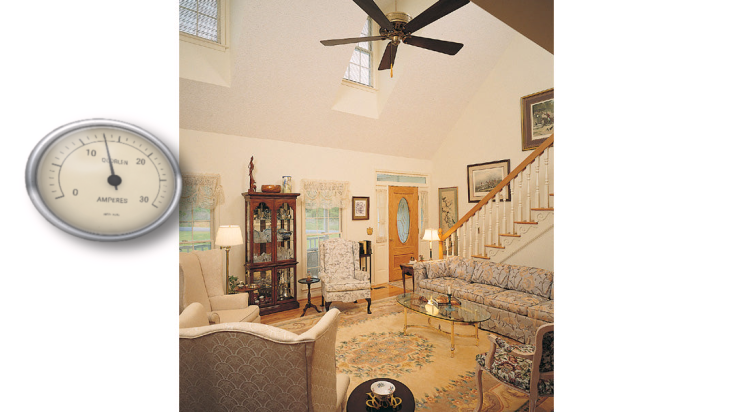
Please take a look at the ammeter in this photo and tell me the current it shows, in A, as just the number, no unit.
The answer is 13
